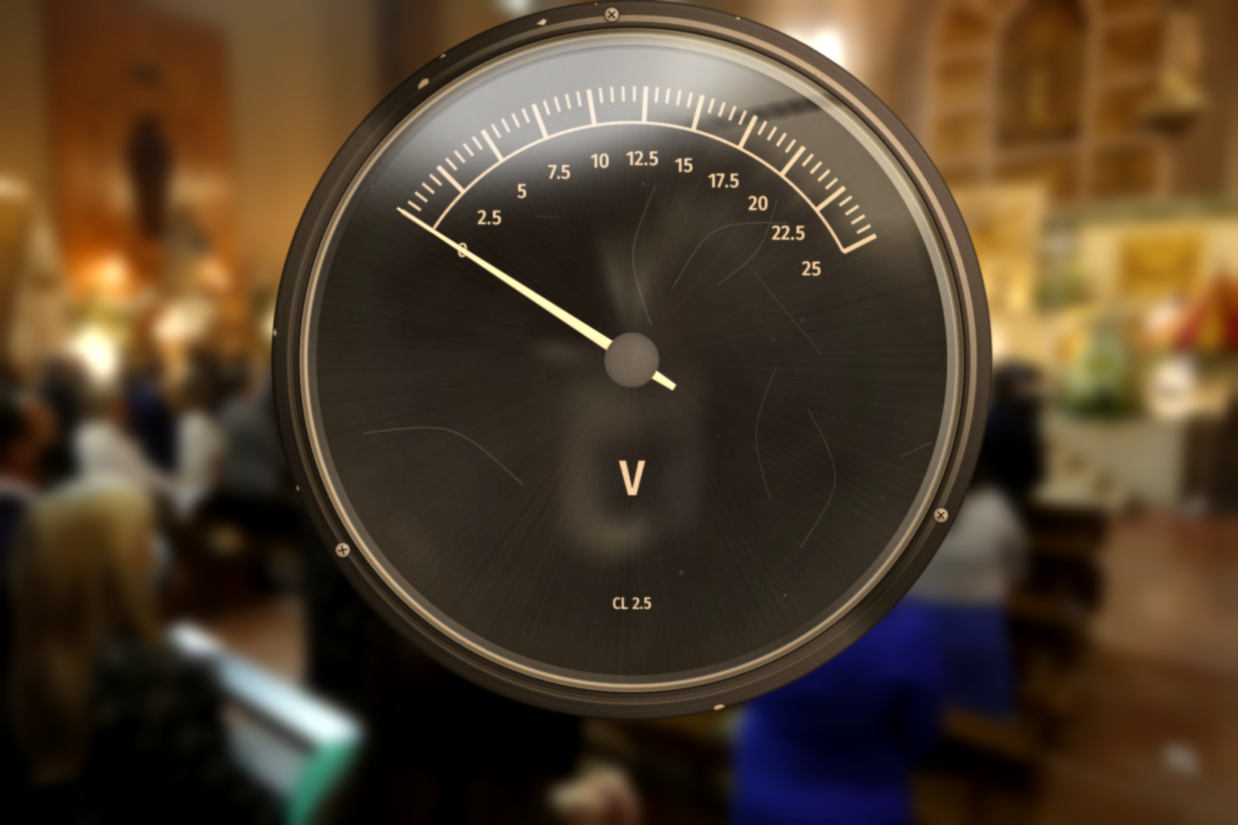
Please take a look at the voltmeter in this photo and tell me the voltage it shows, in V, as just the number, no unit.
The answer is 0
